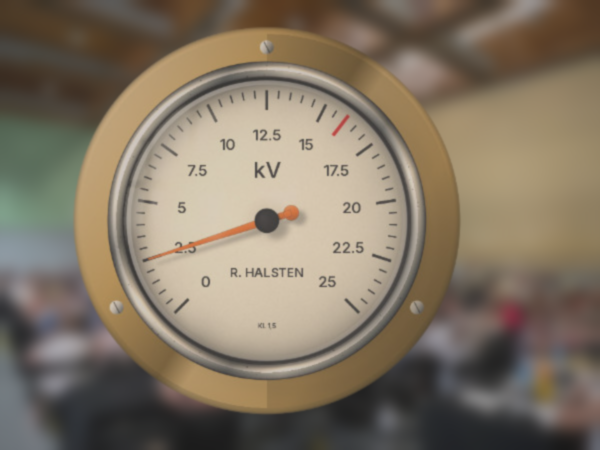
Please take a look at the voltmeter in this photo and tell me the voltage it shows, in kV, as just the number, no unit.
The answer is 2.5
